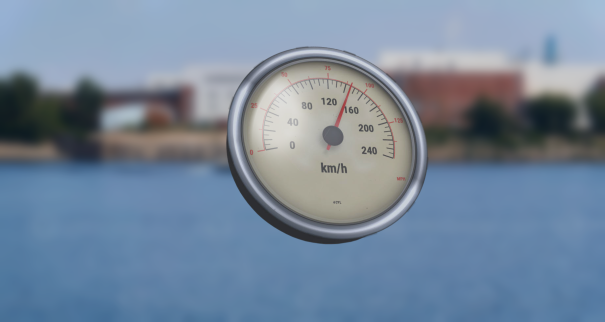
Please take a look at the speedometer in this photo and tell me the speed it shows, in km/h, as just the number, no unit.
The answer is 145
